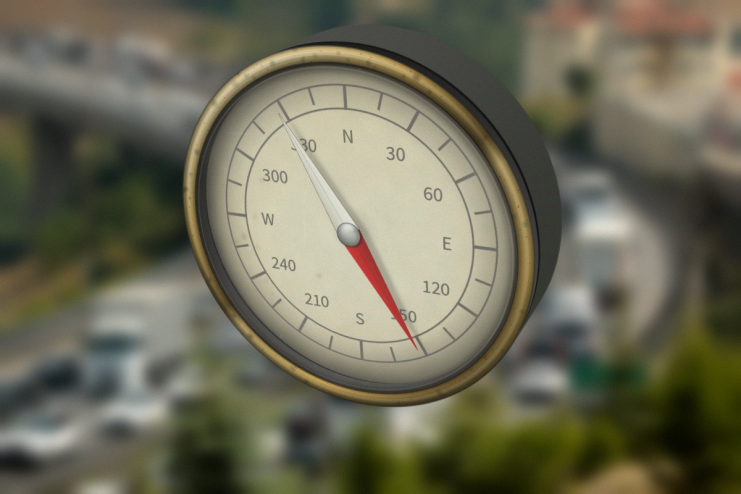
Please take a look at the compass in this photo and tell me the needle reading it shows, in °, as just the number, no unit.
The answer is 150
